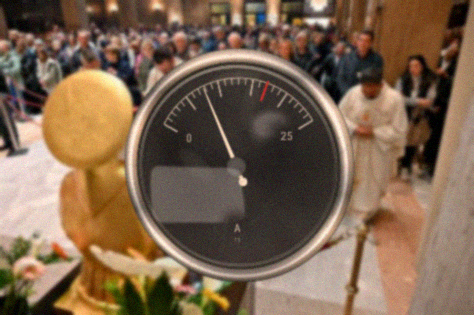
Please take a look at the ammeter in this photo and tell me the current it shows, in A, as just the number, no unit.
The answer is 8
